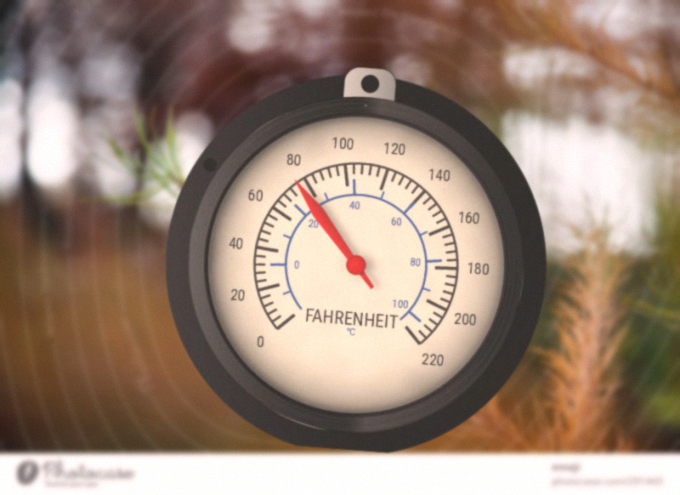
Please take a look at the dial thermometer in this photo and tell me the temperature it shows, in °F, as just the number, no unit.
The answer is 76
